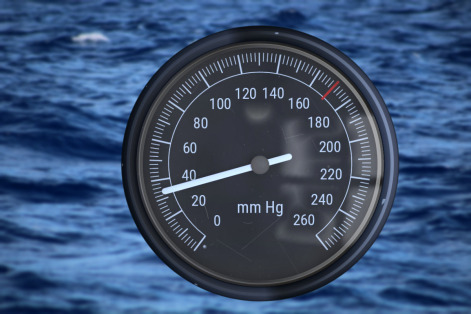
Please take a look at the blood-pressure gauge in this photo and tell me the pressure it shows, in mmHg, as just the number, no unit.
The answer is 34
